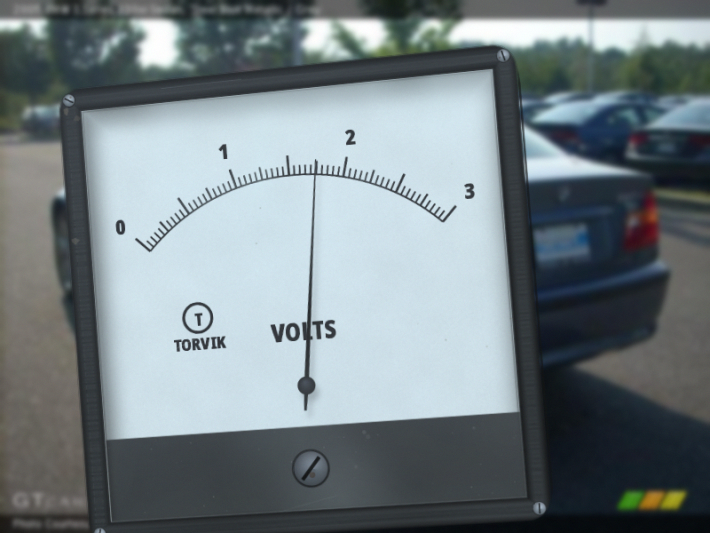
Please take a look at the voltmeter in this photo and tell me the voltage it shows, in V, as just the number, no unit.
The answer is 1.75
